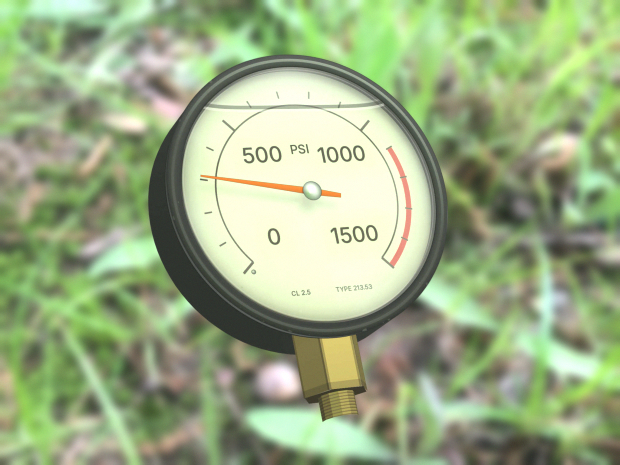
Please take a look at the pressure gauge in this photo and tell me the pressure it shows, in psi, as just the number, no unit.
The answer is 300
